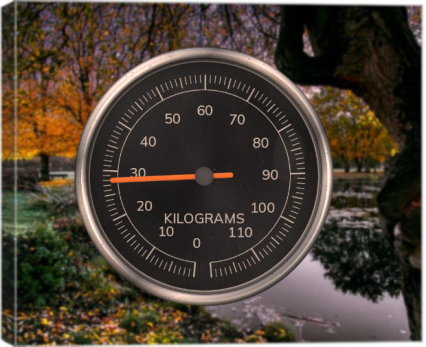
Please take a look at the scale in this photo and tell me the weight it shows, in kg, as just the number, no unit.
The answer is 28
